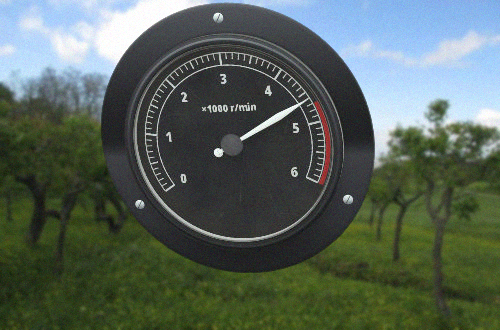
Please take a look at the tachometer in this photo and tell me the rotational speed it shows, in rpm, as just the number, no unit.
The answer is 4600
